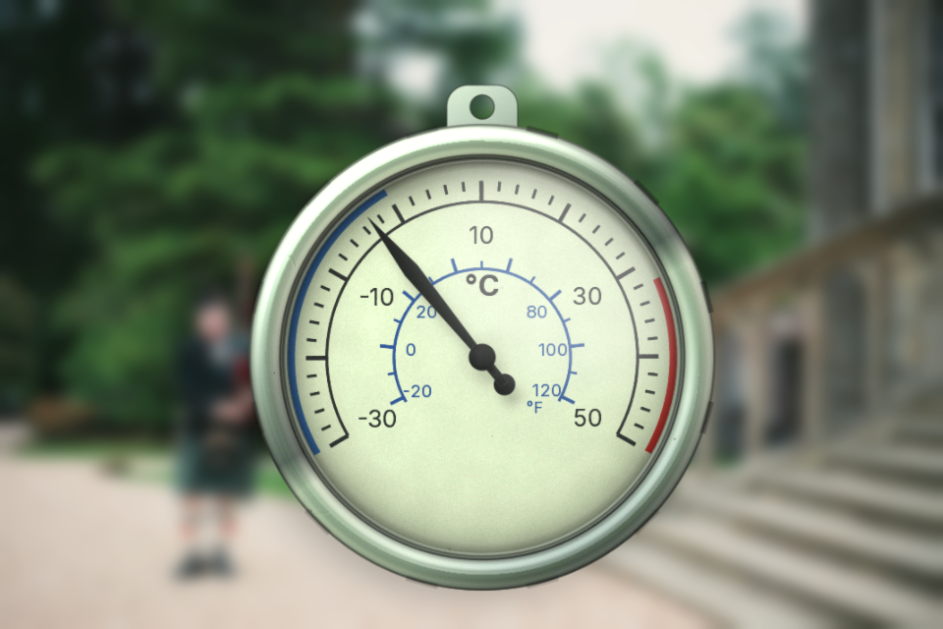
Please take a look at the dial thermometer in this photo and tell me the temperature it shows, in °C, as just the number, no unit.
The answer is -3
